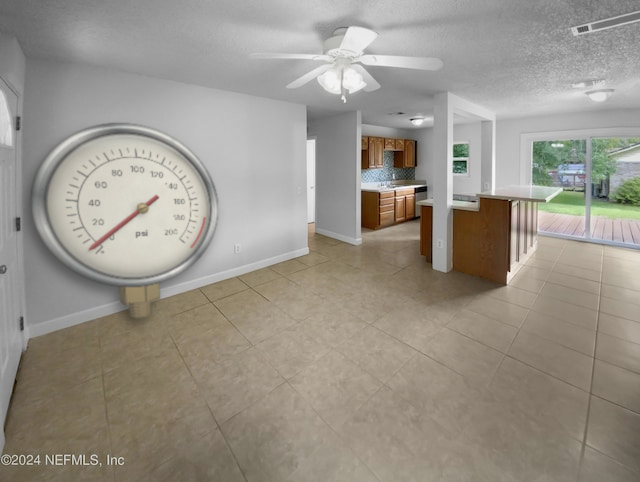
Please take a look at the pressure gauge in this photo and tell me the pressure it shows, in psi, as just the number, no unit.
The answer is 5
